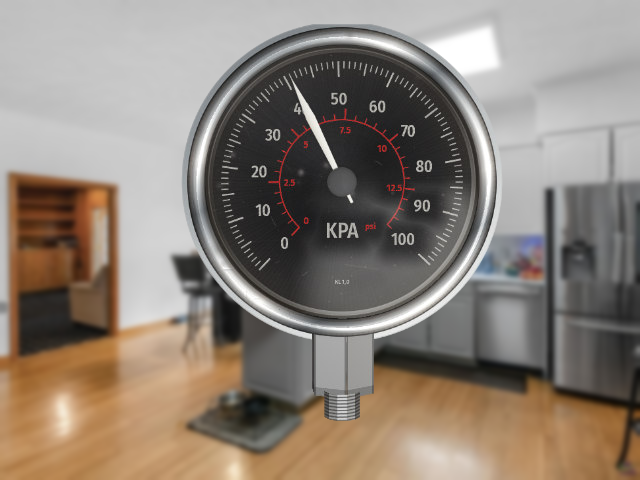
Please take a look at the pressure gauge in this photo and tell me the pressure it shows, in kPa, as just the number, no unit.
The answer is 41
